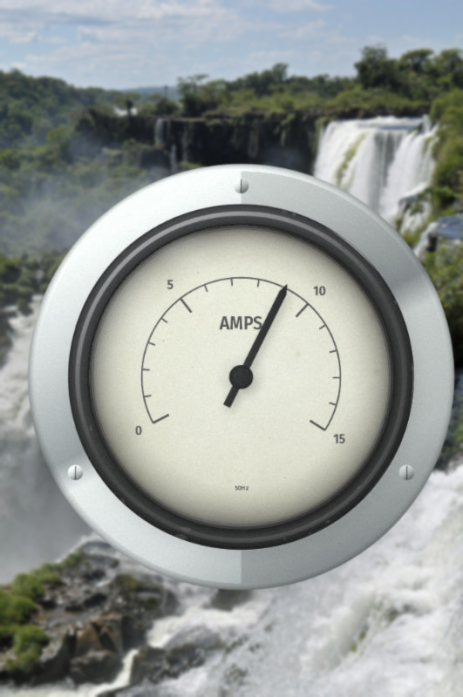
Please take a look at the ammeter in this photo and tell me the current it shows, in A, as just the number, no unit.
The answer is 9
